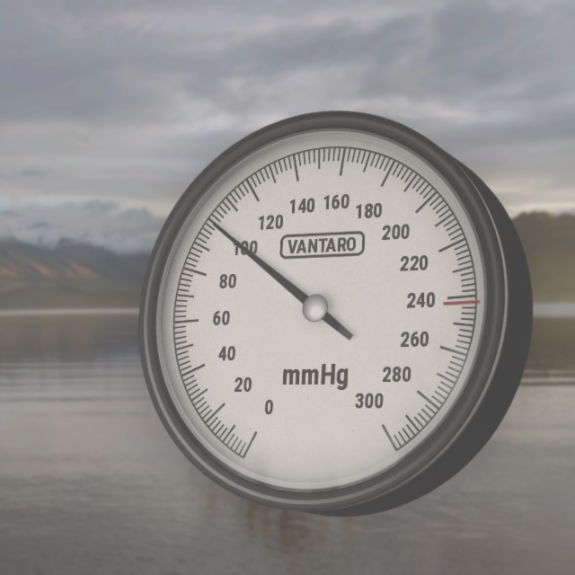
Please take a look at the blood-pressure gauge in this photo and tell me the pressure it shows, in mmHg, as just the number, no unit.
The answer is 100
